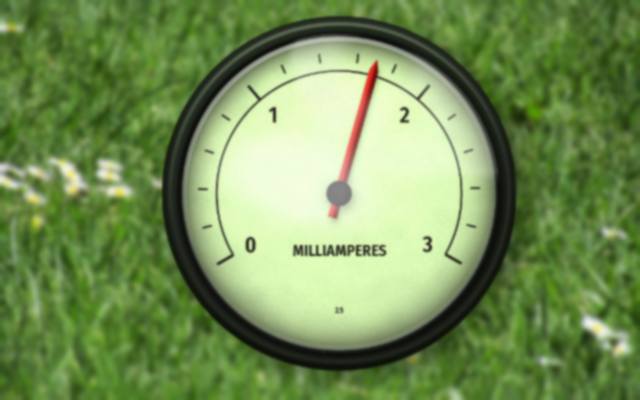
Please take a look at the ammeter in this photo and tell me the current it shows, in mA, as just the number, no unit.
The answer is 1.7
